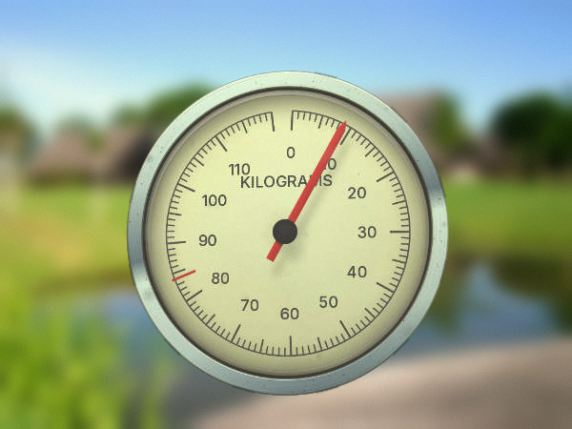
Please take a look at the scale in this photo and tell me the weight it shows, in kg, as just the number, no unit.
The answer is 9
